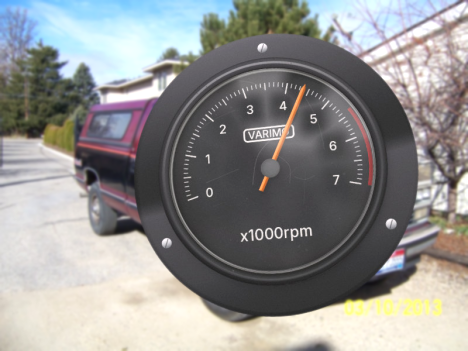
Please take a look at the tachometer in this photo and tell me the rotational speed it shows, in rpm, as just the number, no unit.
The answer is 4400
